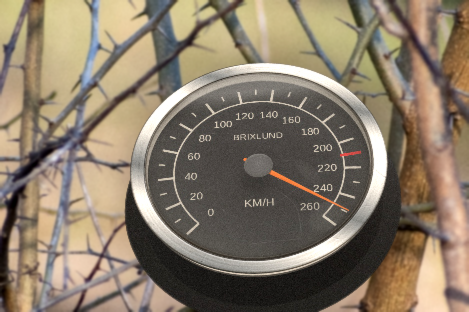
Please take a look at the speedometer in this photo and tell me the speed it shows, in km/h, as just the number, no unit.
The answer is 250
